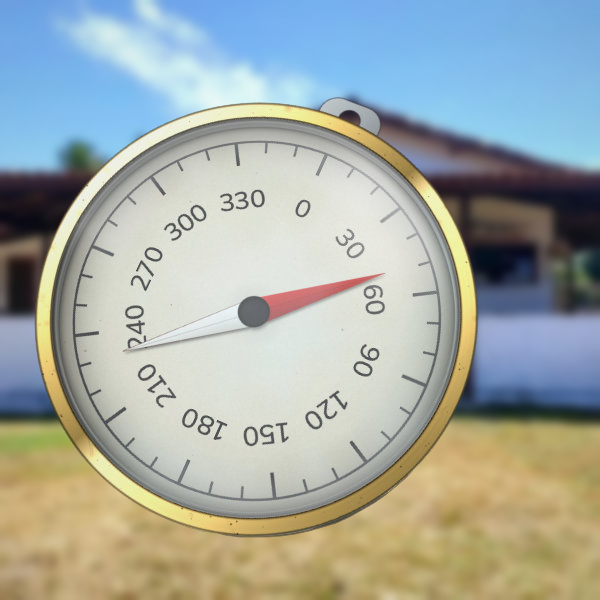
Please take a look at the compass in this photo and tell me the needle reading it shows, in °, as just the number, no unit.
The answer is 50
